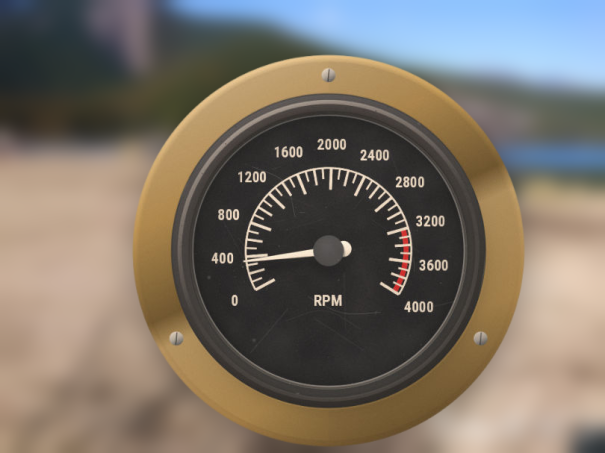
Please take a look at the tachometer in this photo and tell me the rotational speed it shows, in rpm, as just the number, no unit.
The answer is 350
